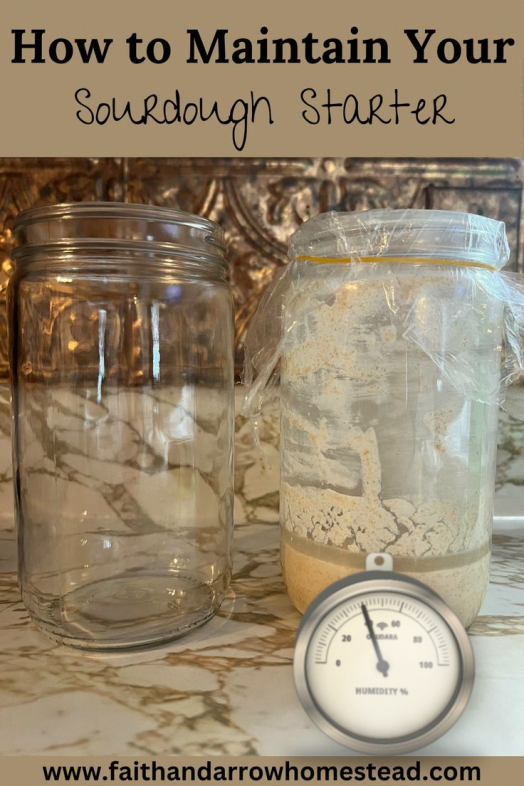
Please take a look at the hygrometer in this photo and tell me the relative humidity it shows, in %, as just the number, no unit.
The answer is 40
